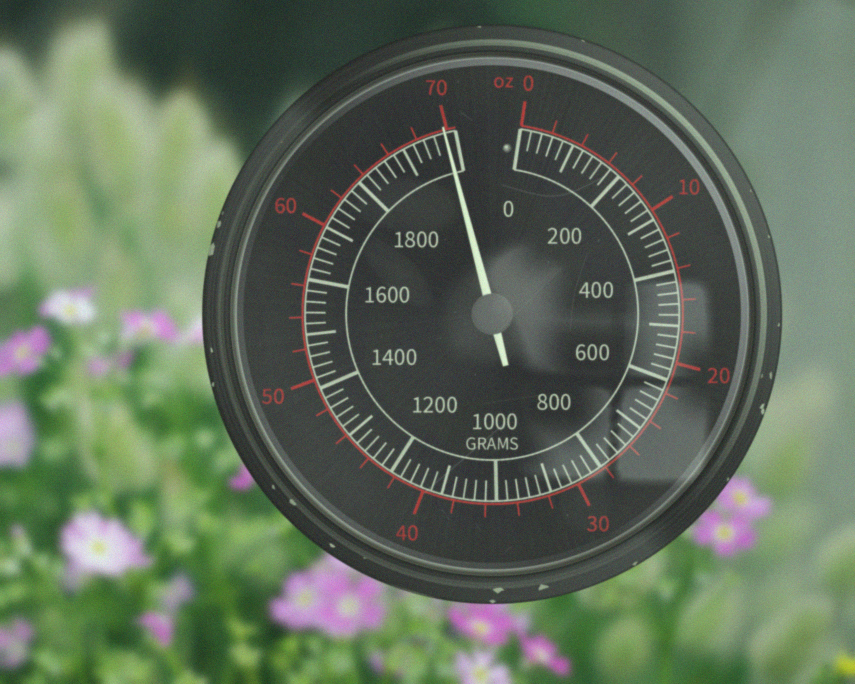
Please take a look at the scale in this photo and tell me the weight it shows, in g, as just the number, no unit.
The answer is 1980
